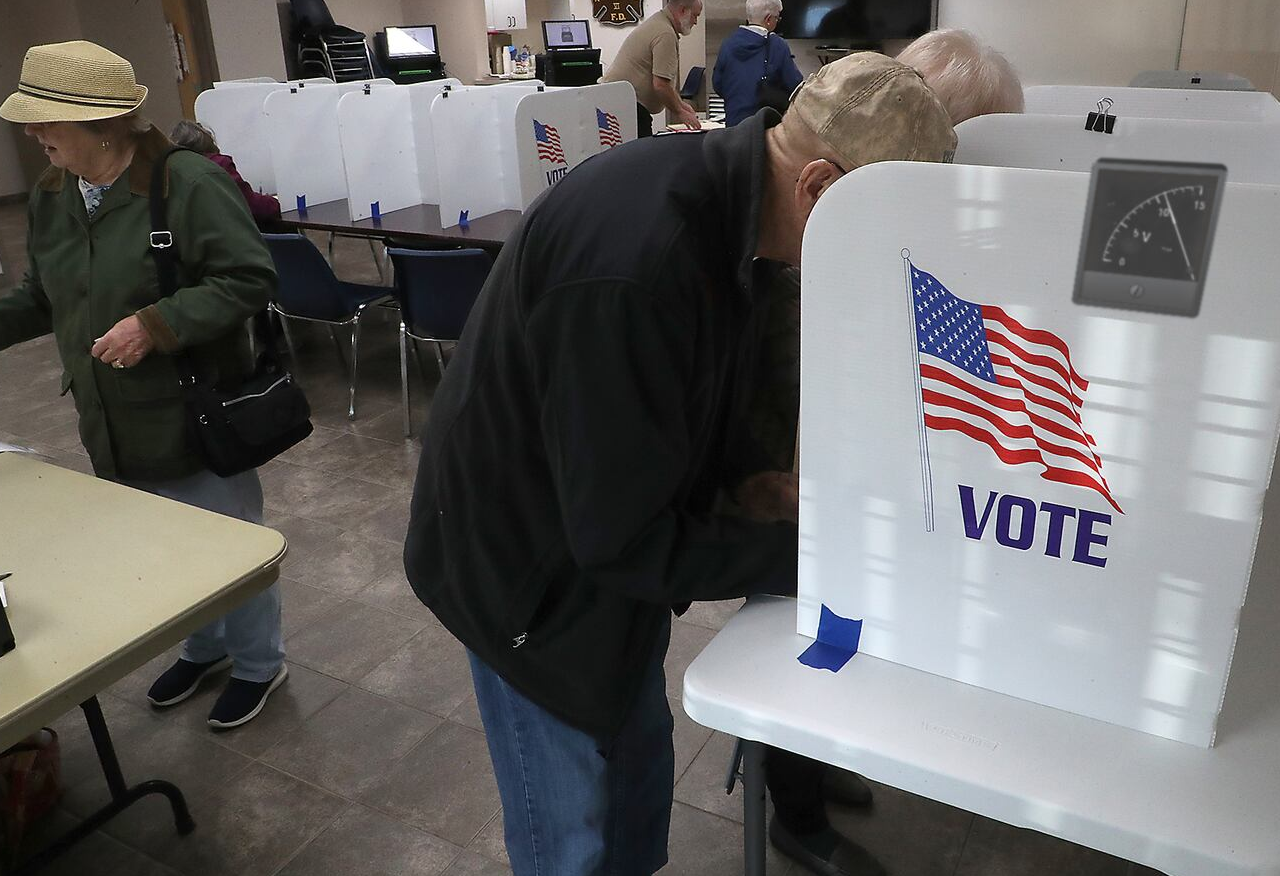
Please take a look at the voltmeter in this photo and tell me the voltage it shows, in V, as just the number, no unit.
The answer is 11
